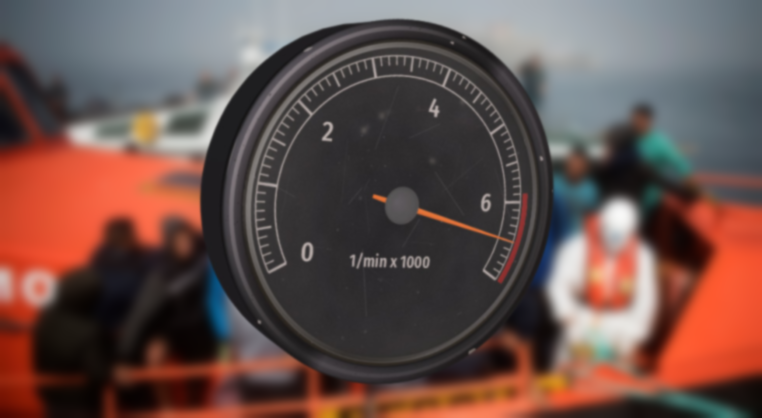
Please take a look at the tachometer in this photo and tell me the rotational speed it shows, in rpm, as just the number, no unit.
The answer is 6500
